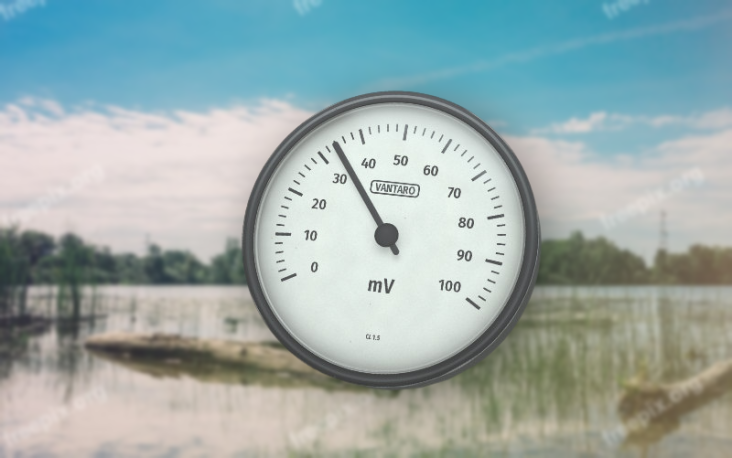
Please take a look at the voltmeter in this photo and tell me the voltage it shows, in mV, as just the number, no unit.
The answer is 34
